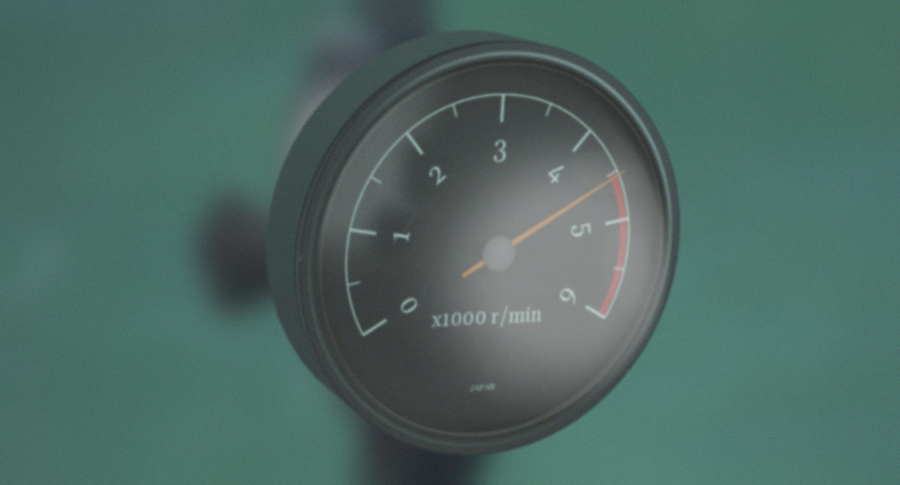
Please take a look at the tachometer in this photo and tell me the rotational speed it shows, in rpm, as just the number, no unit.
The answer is 4500
